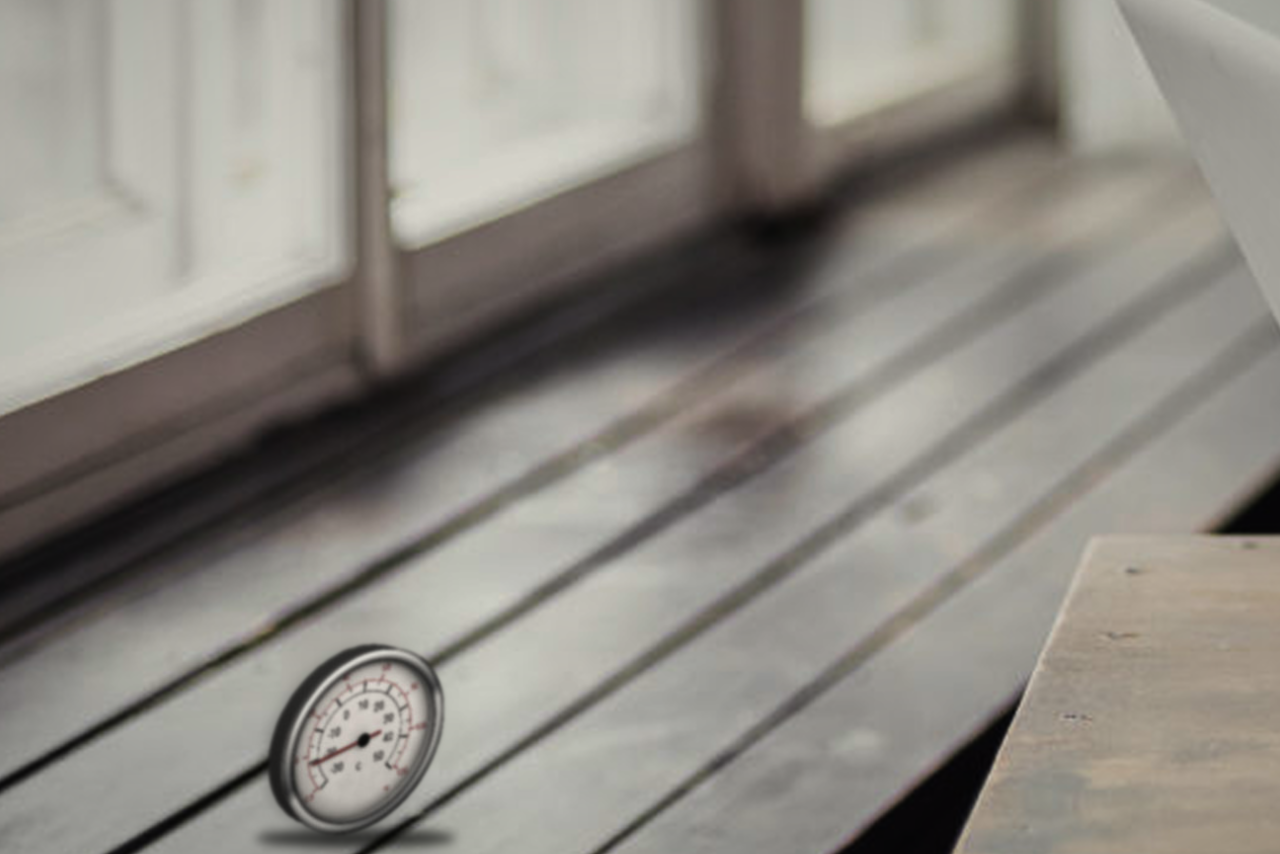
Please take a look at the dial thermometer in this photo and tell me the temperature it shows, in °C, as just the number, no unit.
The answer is -20
